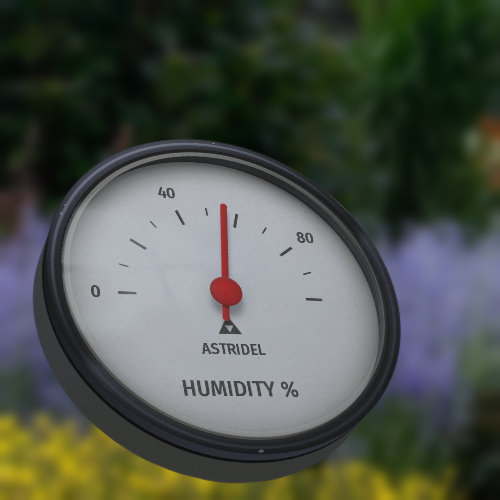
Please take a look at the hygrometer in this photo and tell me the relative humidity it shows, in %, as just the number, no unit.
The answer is 55
